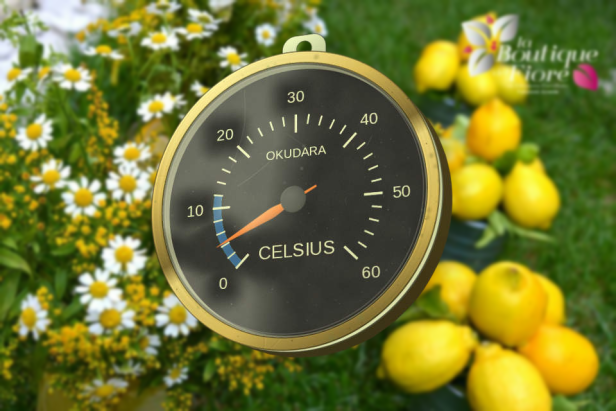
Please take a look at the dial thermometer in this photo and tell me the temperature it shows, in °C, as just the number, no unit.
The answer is 4
